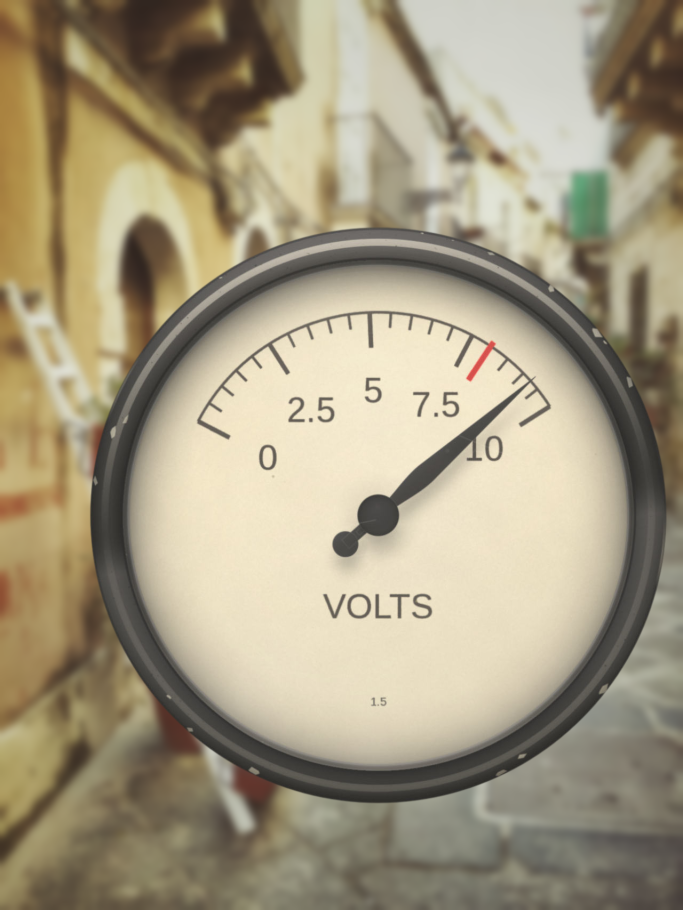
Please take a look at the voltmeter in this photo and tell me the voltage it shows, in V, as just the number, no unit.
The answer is 9.25
